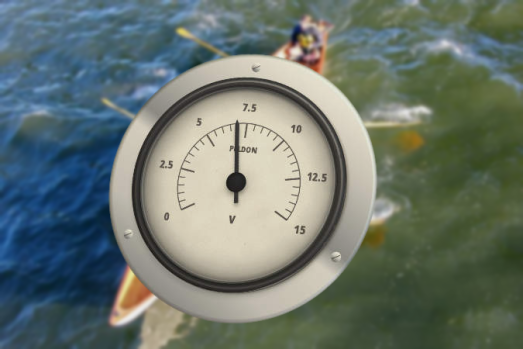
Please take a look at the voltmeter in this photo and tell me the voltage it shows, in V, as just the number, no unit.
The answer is 7
